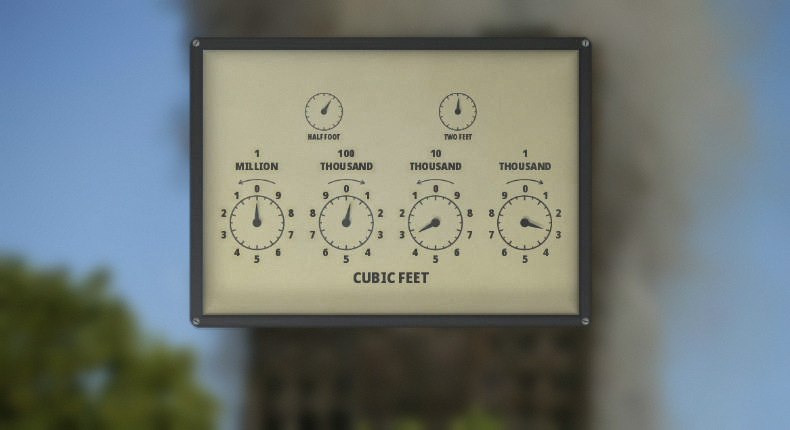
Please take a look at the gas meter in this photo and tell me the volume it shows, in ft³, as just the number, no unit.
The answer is 3300
